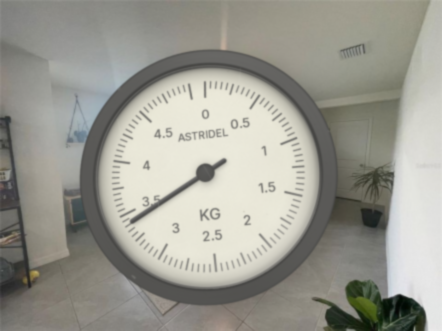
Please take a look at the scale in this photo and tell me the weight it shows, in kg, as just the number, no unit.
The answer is 3.4
